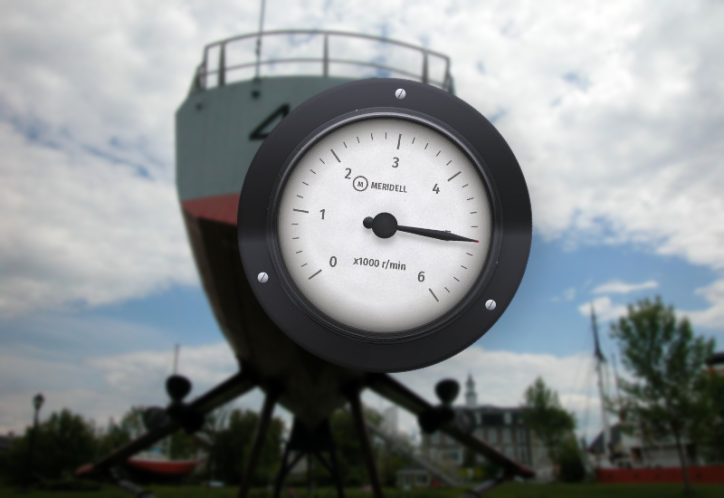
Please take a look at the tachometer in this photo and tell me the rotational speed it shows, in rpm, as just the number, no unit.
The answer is 5000
